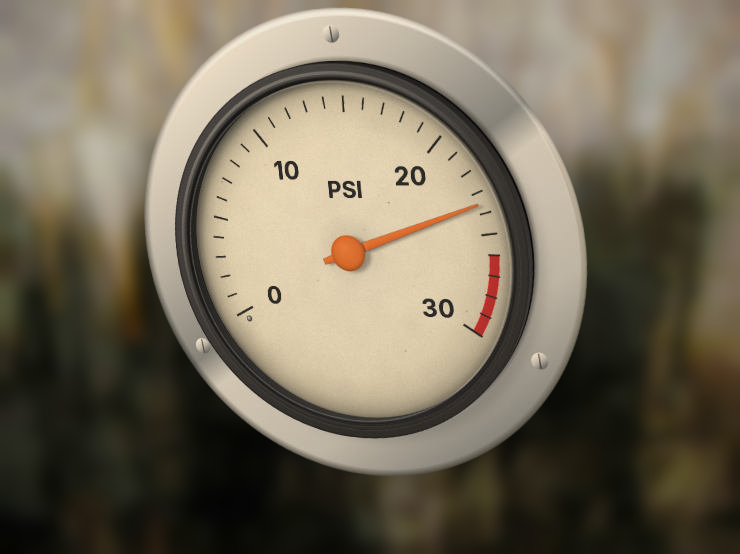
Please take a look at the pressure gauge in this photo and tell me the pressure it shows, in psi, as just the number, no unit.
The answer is 23.5
